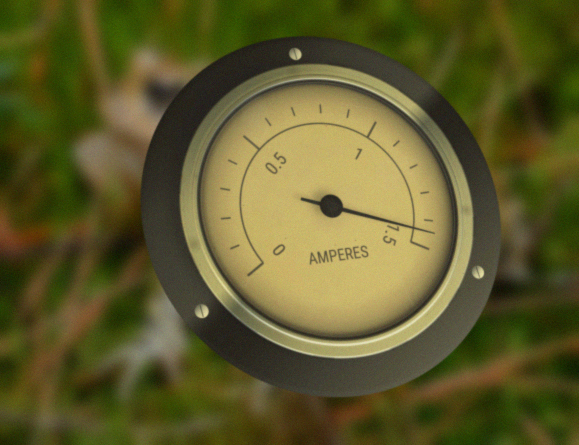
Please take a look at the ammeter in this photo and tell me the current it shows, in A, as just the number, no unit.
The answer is 1.45
